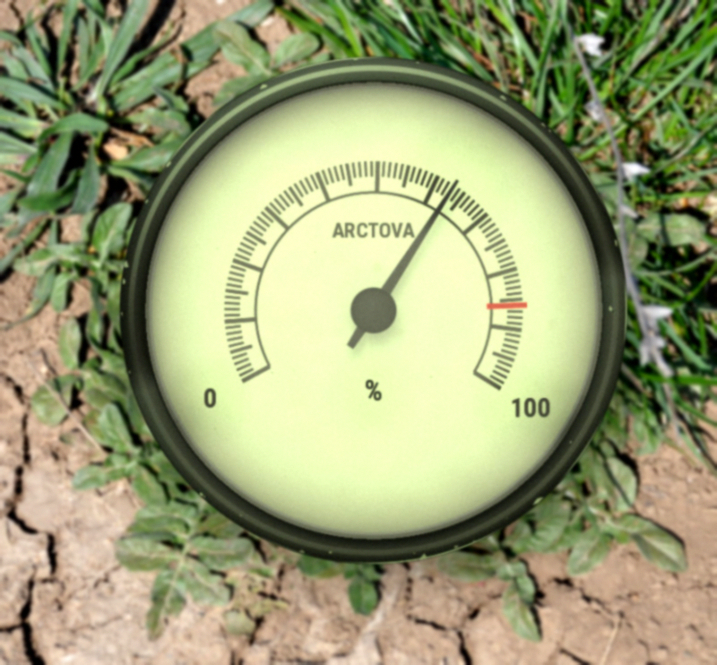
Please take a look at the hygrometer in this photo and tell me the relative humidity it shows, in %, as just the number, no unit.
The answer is 63
